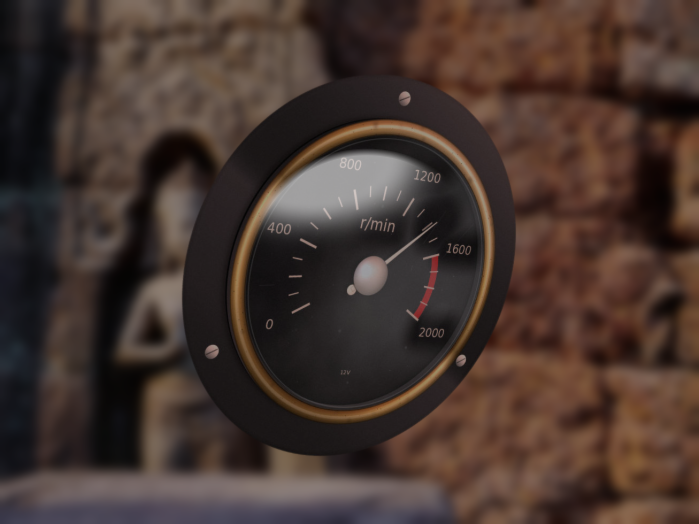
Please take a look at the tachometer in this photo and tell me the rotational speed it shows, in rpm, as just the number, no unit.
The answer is 1400
